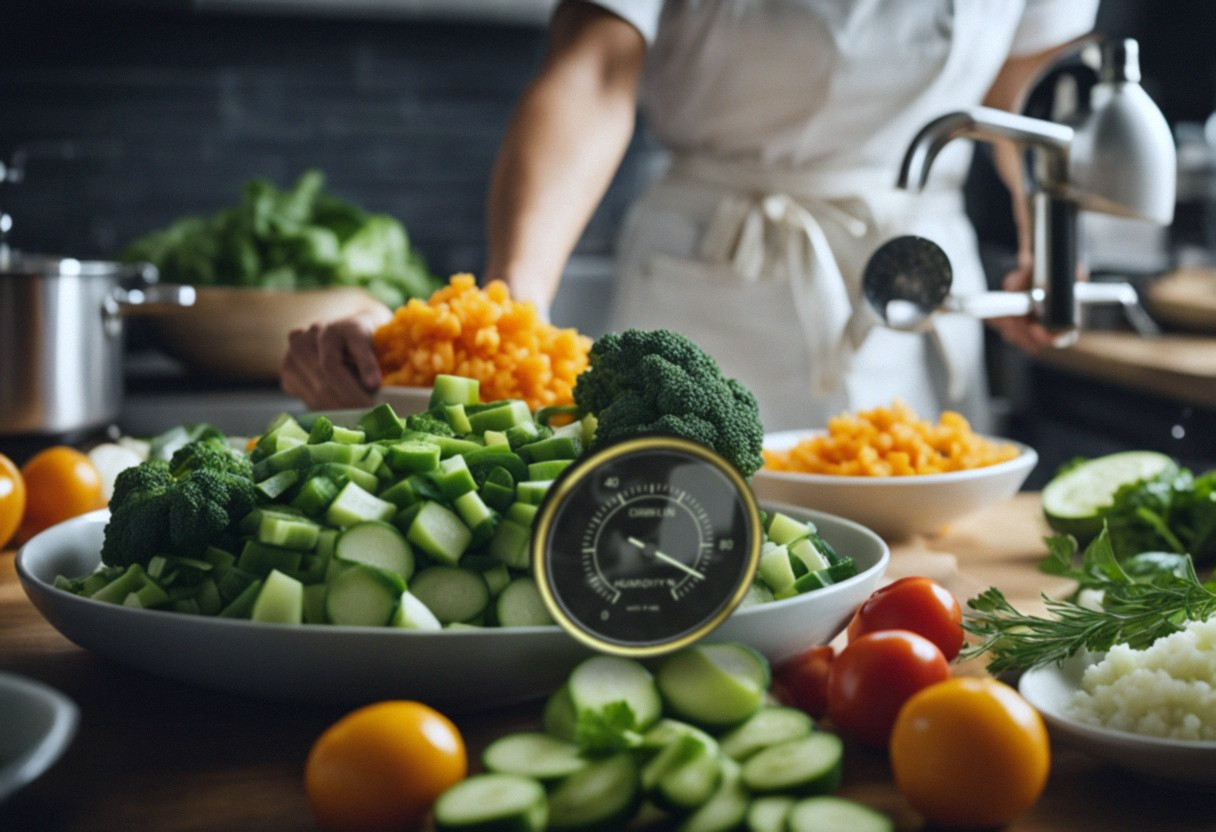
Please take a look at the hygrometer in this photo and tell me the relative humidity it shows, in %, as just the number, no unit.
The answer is 90
